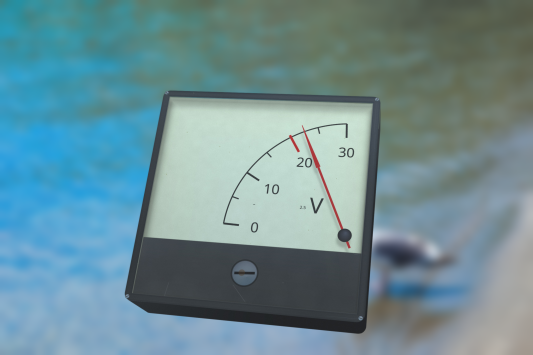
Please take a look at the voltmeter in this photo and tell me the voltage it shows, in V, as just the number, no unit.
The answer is 22.5
